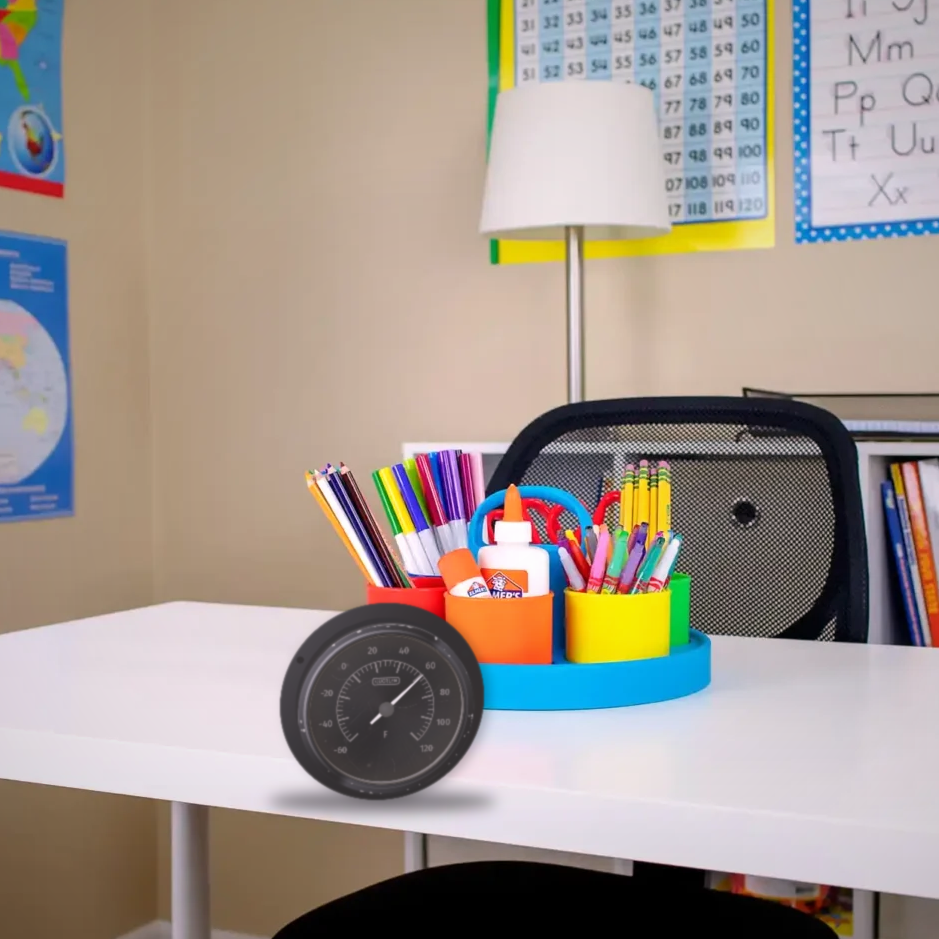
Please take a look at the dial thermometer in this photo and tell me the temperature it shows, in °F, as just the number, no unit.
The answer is 60
